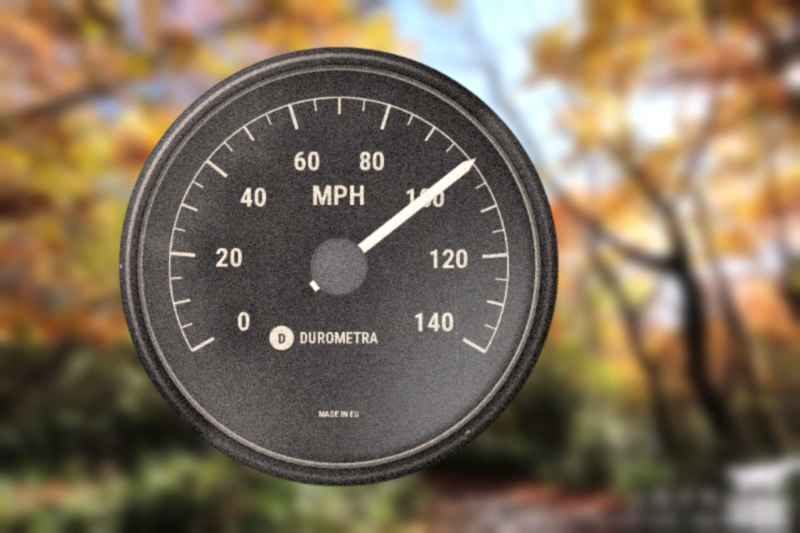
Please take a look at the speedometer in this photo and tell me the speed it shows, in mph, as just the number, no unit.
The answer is 100
